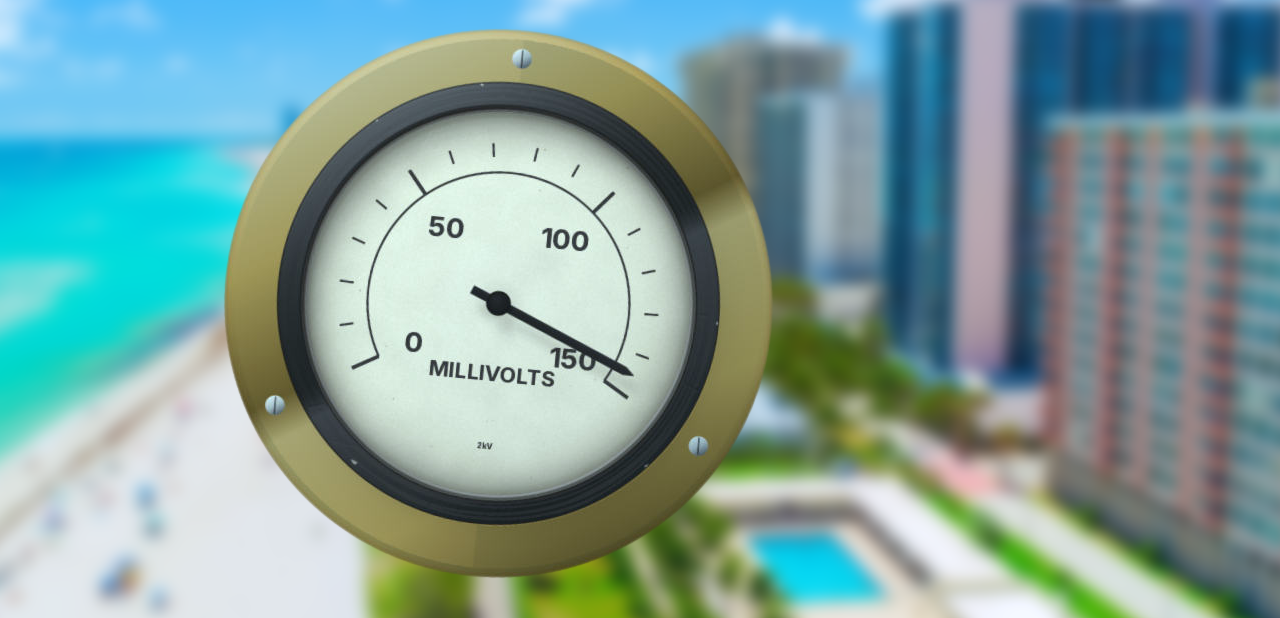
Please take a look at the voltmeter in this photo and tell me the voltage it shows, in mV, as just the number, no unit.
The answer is 145
